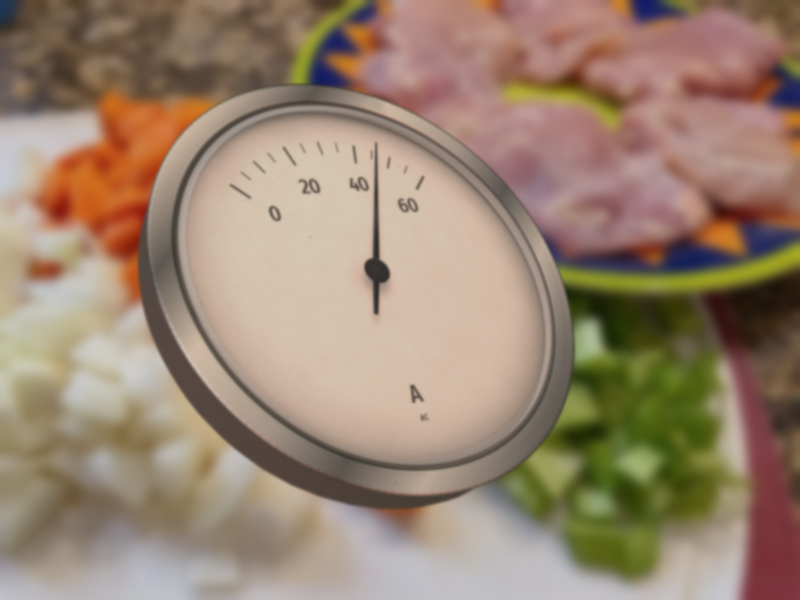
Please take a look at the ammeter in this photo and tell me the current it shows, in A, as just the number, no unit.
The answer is 45
